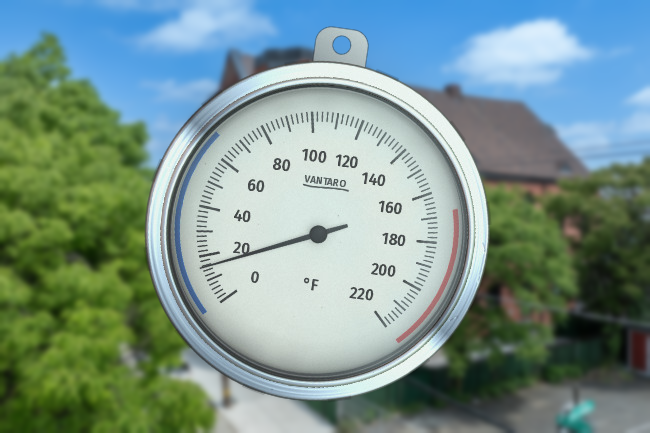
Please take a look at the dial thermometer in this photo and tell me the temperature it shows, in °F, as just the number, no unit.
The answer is 16
